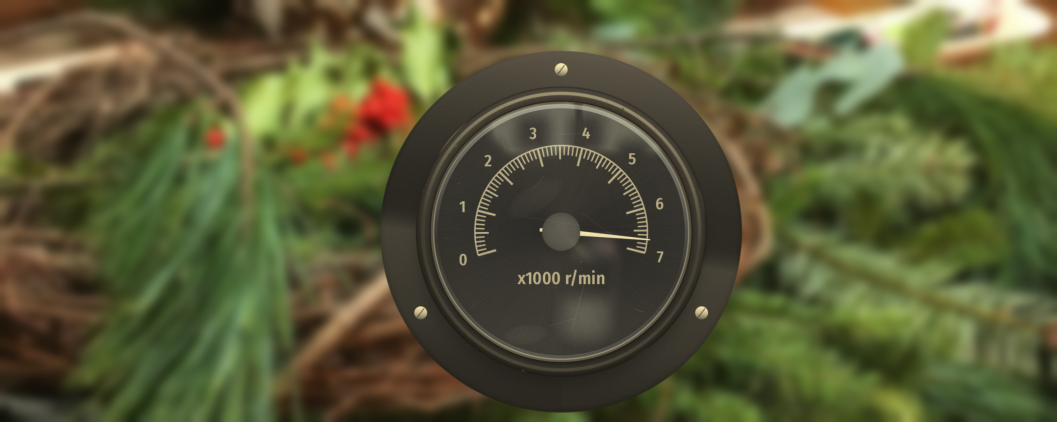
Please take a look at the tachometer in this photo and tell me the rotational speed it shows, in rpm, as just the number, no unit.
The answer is 6700
